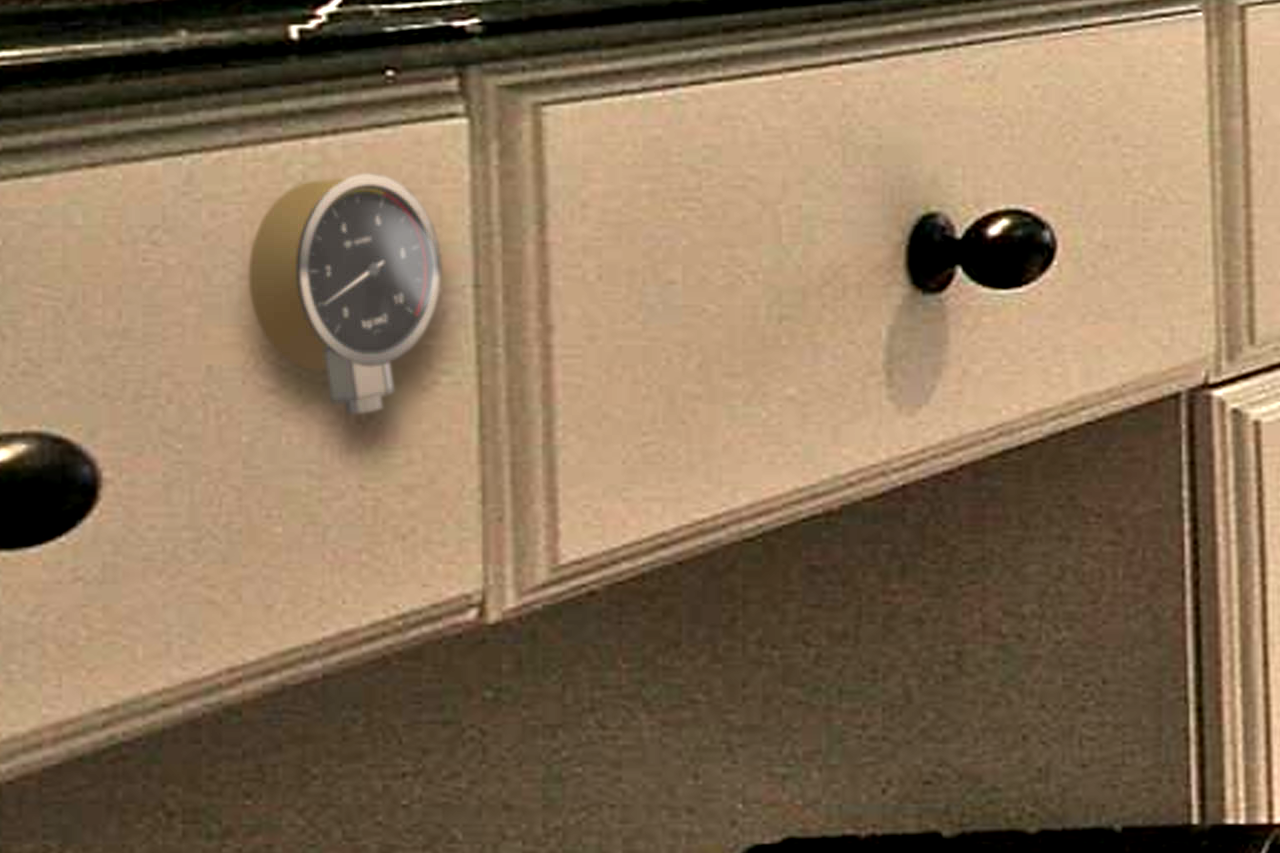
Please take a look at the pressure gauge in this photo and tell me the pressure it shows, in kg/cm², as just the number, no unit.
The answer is 1
